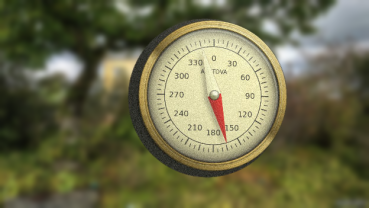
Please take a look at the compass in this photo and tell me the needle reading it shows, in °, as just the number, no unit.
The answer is 165
